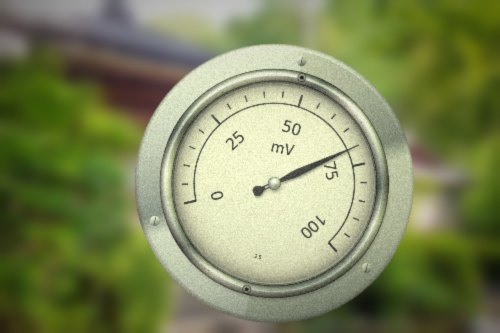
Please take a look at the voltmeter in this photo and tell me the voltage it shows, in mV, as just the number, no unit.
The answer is 70
